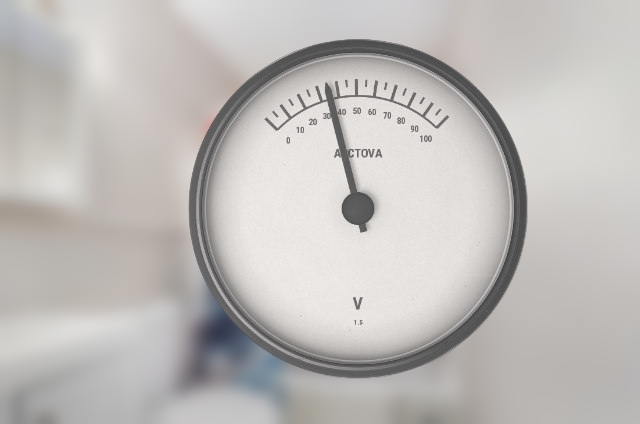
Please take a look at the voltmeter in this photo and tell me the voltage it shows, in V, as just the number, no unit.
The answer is 35
